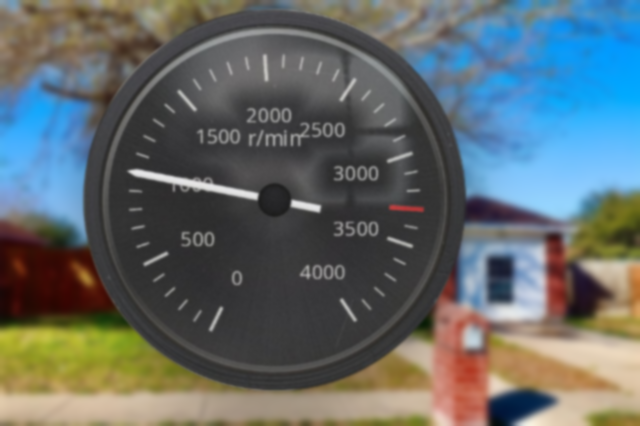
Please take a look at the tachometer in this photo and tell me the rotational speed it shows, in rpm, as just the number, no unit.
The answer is 1000
